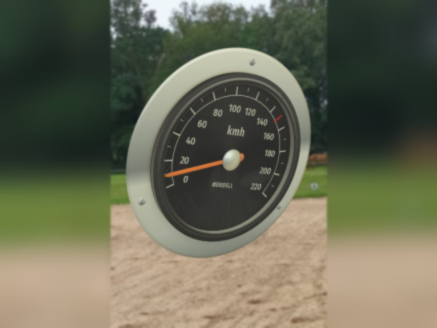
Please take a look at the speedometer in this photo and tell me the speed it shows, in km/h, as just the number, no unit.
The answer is 10
